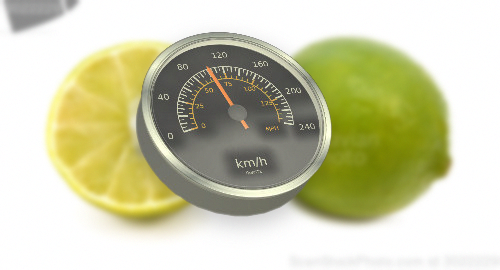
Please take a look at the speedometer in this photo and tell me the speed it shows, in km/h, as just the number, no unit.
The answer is 100
